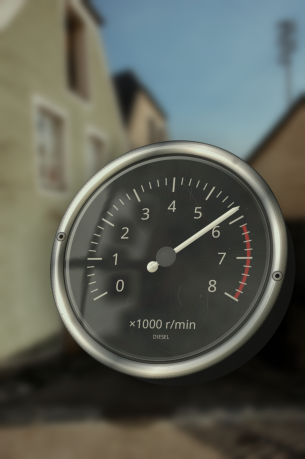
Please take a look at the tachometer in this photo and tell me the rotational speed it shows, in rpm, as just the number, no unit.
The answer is 5800
